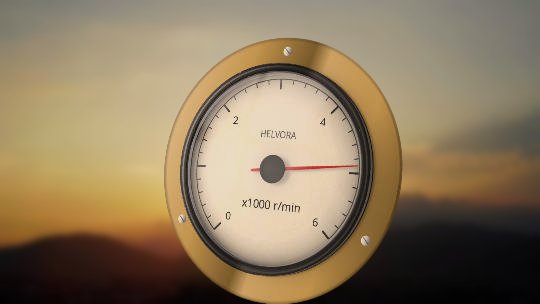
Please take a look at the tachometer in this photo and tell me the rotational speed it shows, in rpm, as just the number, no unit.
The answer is 4900
